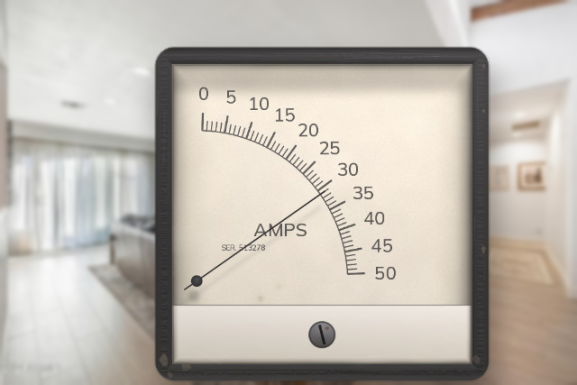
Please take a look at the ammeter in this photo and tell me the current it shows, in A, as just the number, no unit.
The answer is 31
